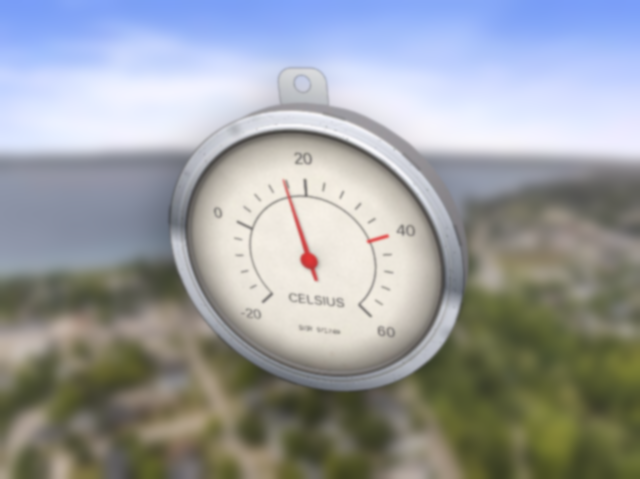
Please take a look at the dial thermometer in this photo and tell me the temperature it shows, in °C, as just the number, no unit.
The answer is 16
